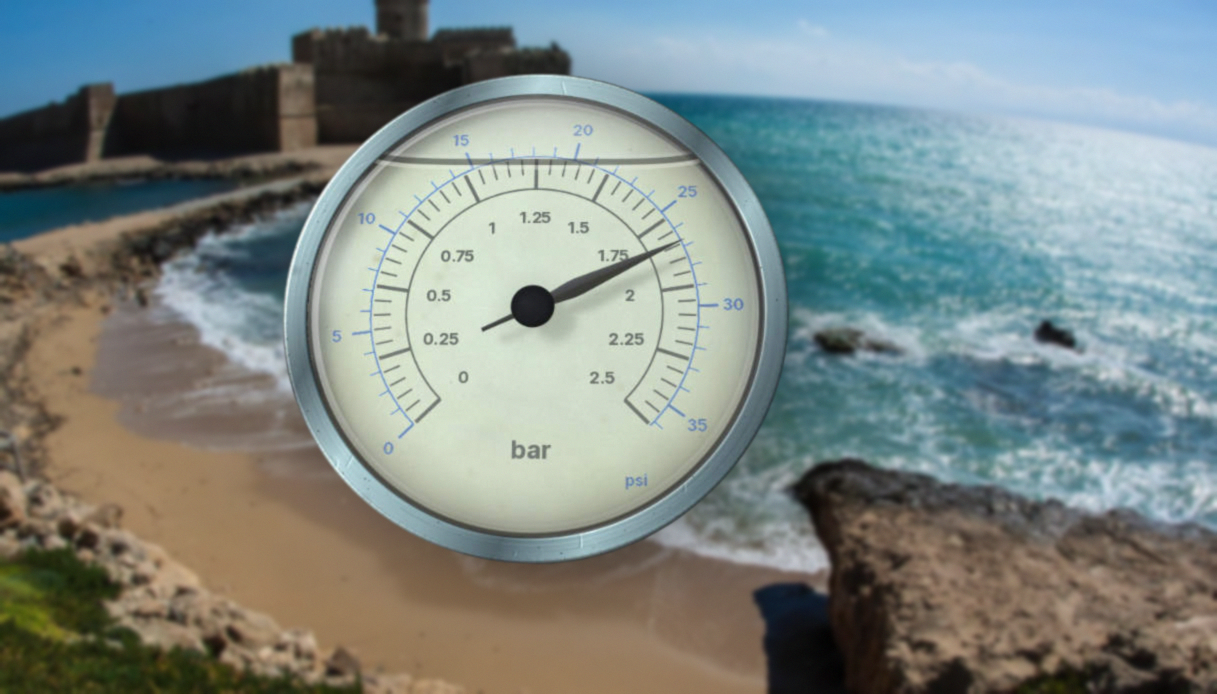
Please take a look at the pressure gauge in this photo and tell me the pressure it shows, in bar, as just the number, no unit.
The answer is 1.85
